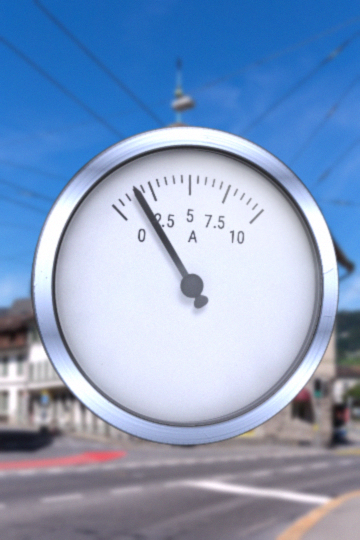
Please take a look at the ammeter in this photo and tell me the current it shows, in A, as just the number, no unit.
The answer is 1.5
